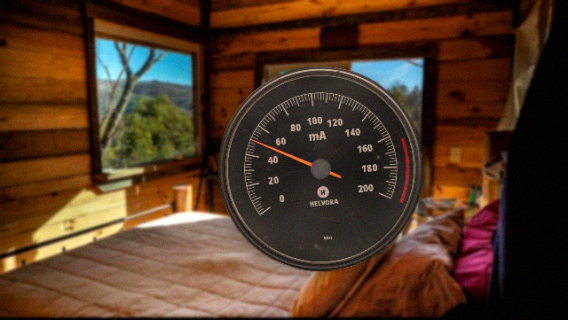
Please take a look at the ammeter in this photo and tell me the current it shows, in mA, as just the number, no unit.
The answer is 50
